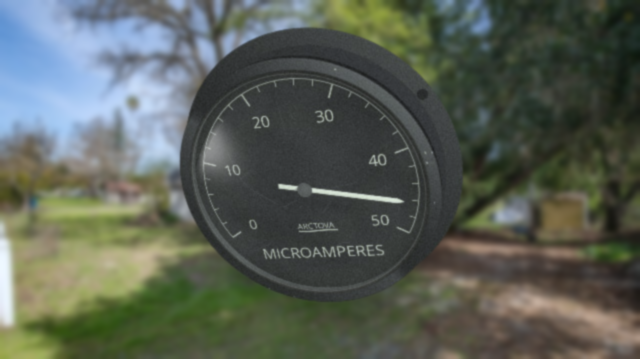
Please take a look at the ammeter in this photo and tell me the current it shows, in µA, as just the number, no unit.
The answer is 46
